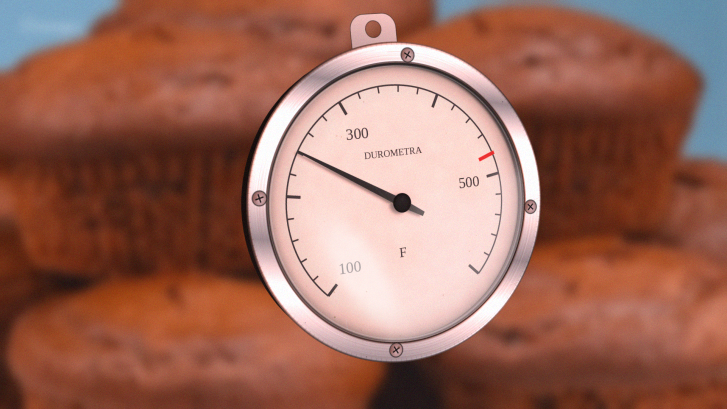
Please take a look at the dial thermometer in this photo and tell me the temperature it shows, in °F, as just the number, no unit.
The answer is 240
